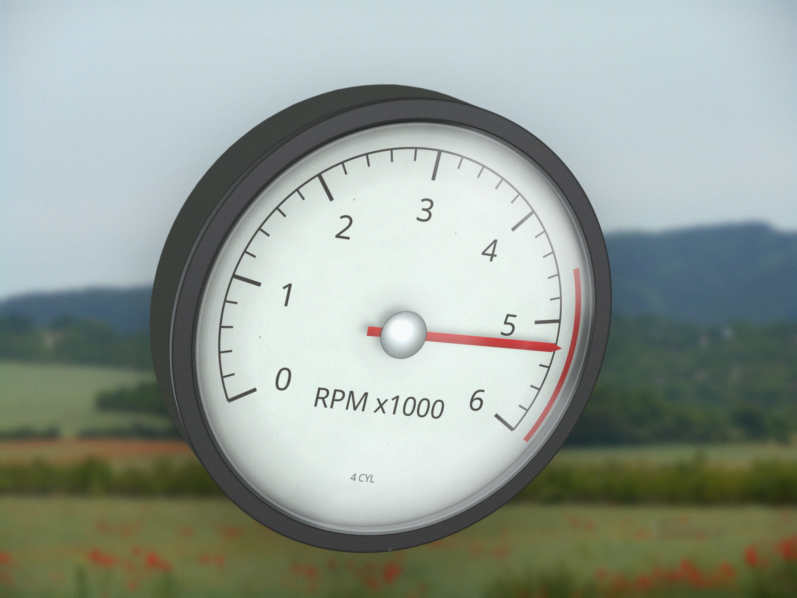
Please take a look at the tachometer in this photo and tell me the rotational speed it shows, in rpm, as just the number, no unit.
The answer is 5200
